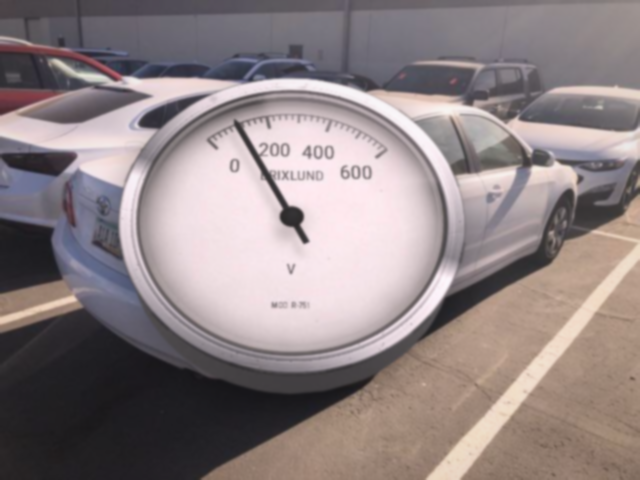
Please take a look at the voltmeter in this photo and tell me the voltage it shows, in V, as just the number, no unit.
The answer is 100
